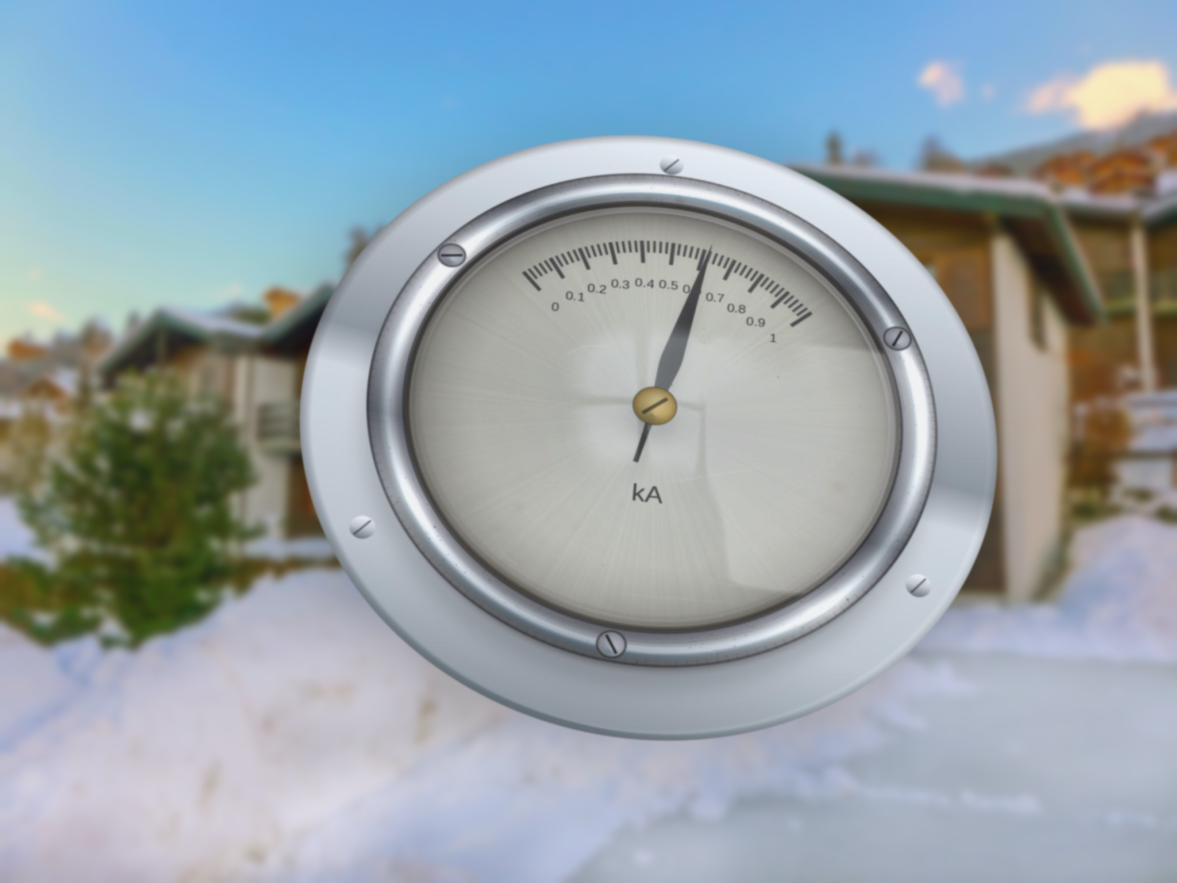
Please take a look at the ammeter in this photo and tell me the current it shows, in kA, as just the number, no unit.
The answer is 0.62
